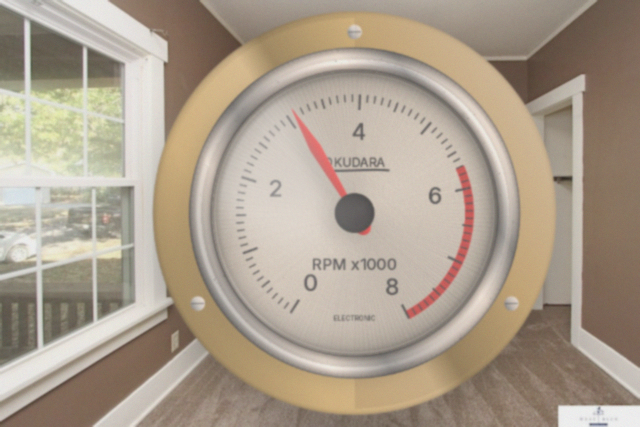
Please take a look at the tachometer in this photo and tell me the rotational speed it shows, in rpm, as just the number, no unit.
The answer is 3100
